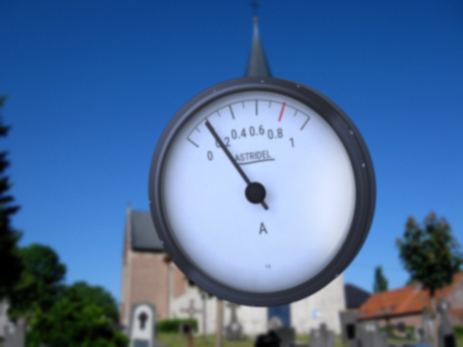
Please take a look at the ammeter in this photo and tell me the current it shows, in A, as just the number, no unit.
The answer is 0.2
